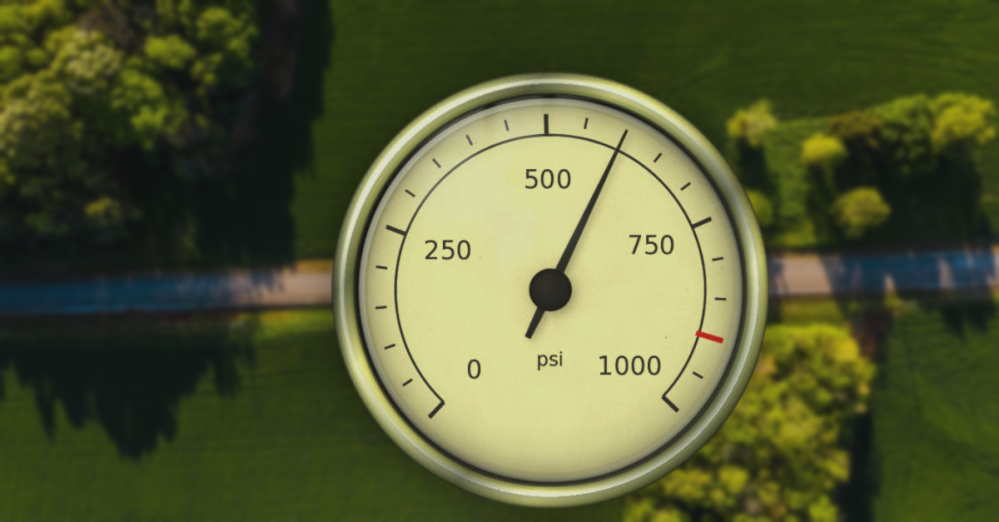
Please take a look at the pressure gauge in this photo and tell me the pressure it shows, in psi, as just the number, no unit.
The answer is 600
